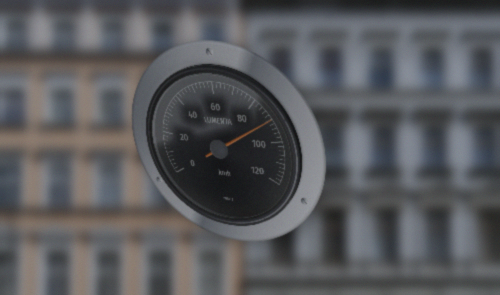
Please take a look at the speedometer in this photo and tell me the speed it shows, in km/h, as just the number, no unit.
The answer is 90
